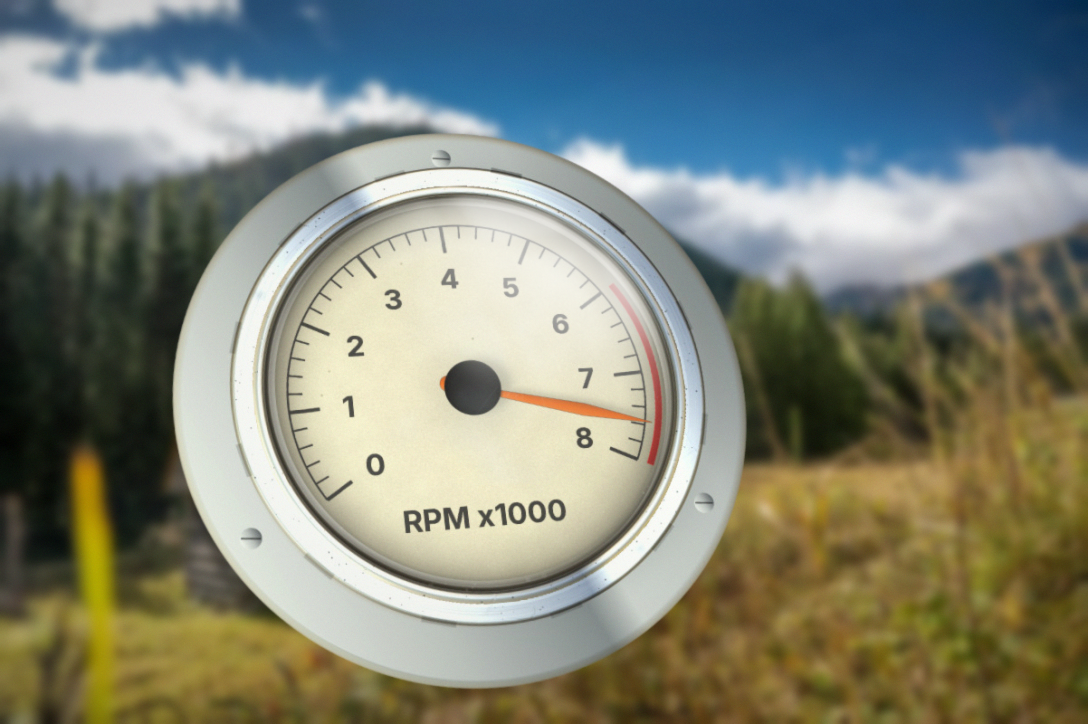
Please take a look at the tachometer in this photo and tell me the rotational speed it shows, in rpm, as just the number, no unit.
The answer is 7600
